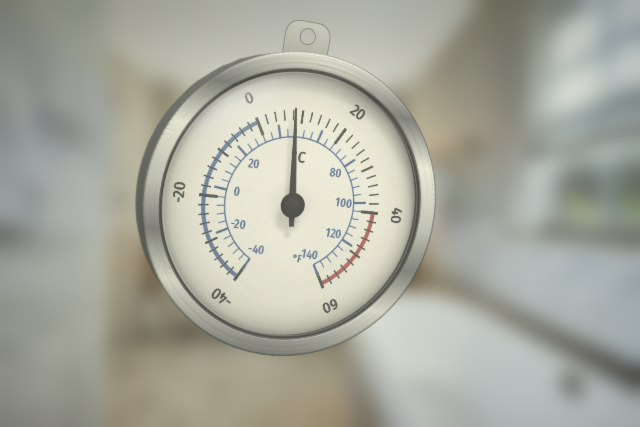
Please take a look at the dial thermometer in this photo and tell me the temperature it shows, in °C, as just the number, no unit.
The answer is 8
